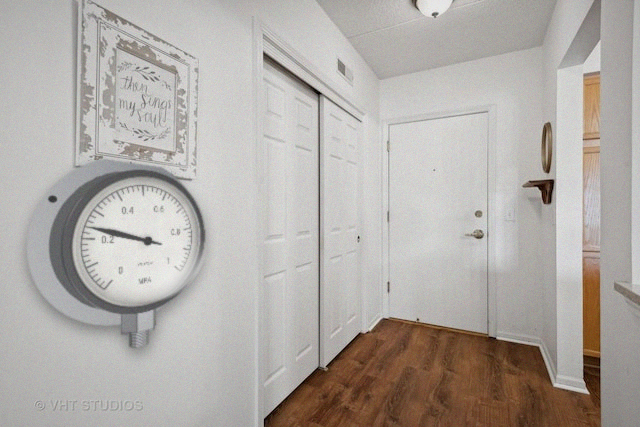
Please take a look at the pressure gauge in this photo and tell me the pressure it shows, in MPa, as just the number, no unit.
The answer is 0.24
